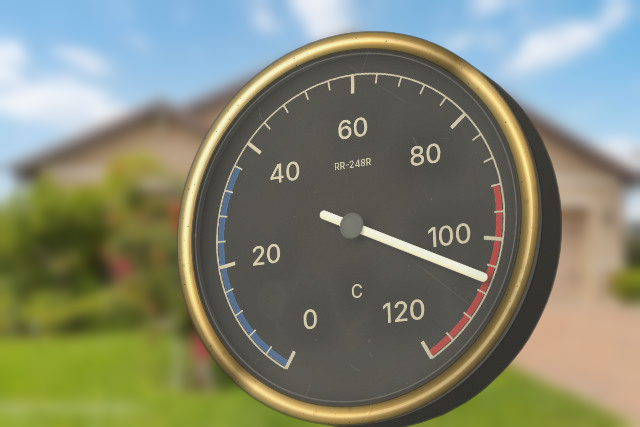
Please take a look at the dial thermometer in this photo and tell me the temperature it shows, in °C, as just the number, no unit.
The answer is 106
